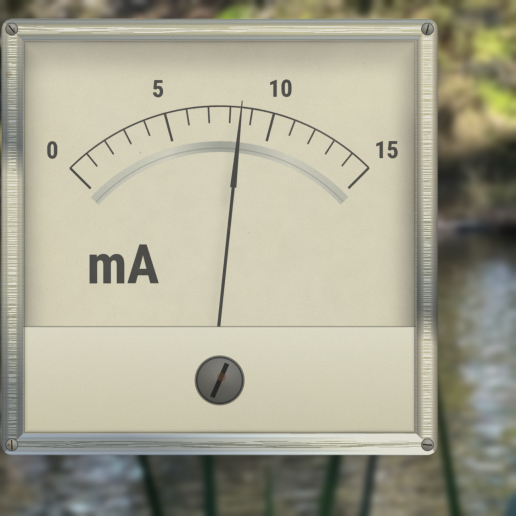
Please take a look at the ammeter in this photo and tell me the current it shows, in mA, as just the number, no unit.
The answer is 8.5
